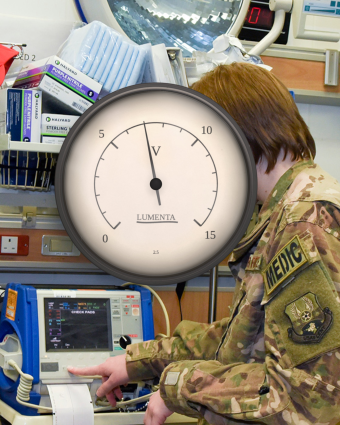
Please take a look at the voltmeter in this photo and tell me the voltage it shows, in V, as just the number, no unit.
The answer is 7
